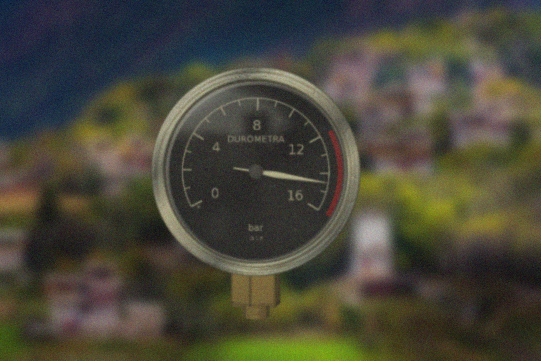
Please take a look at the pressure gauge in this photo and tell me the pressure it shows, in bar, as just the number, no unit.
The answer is 14.5
